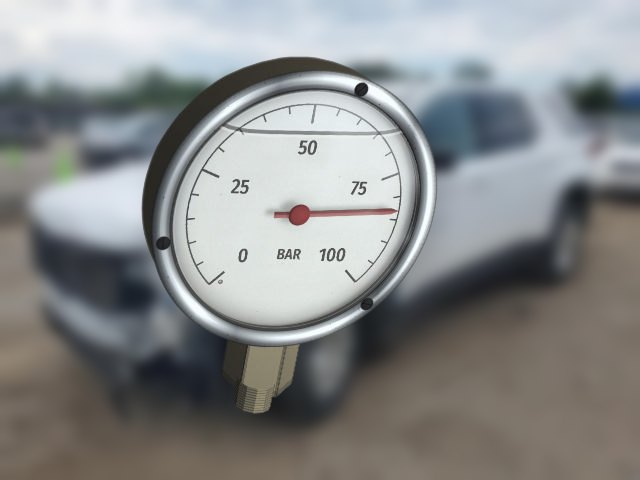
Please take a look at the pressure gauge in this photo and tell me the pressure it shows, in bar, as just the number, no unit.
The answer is 82.5
